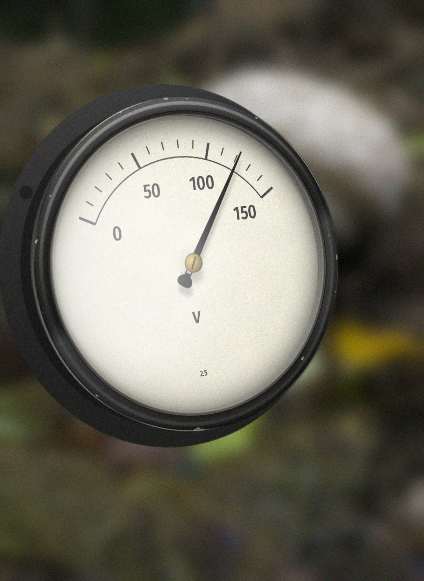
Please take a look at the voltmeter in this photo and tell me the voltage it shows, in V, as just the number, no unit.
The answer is 120
